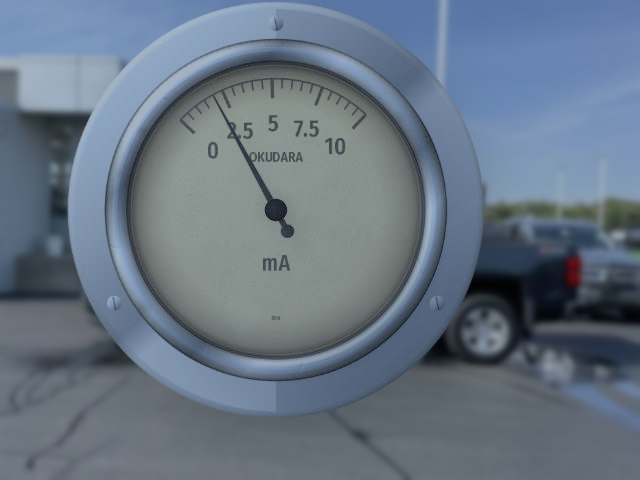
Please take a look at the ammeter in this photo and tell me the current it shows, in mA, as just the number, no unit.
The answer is 2
